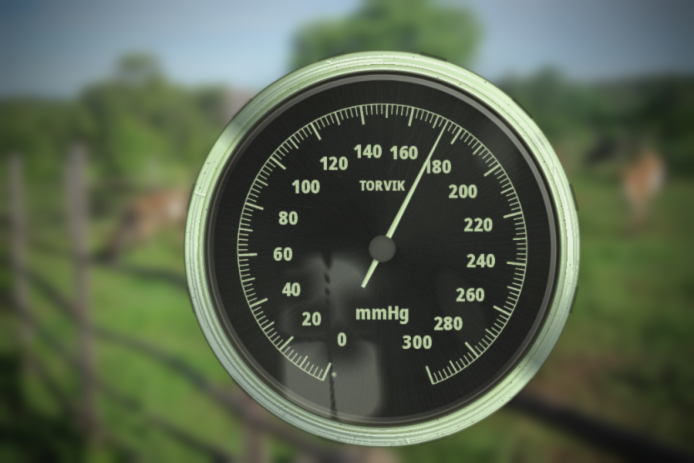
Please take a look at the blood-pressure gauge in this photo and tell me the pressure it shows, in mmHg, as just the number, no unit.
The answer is 174
